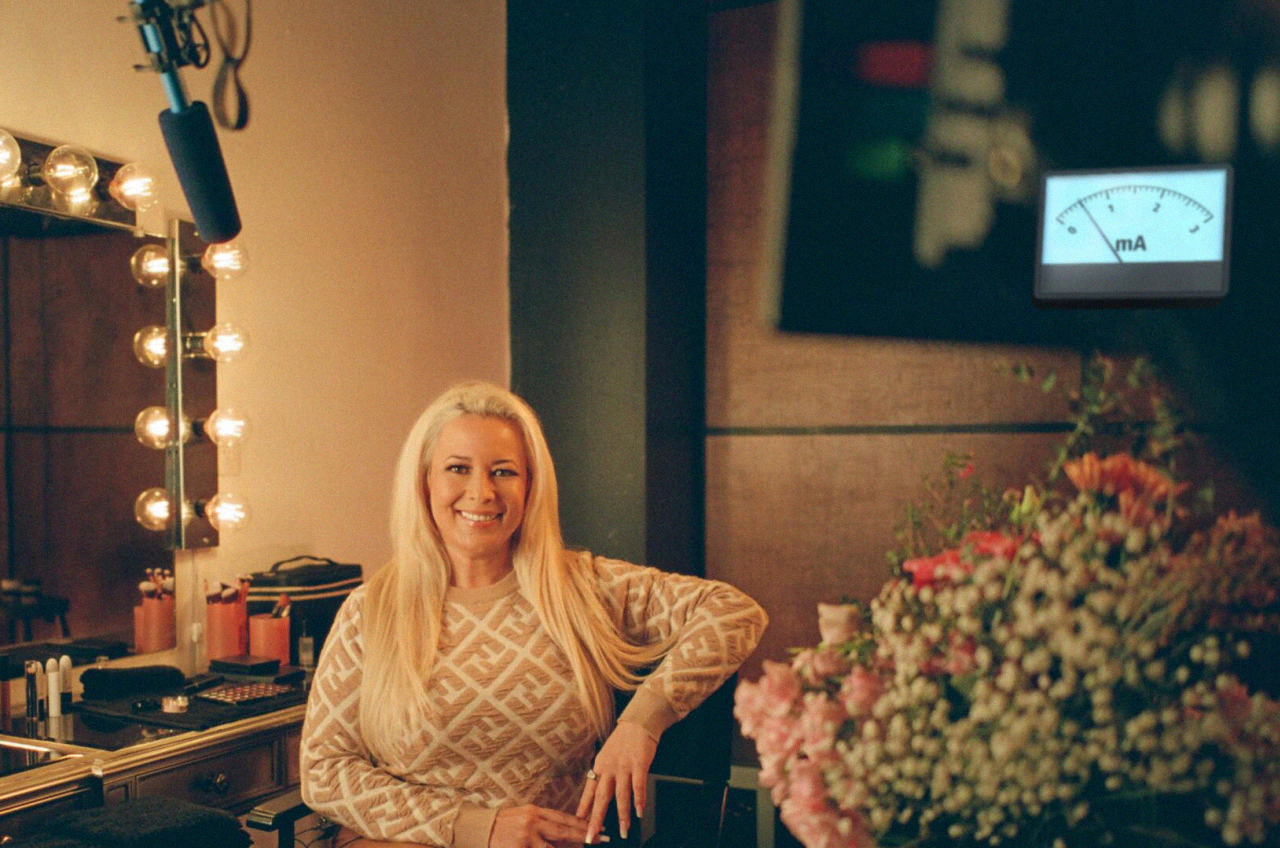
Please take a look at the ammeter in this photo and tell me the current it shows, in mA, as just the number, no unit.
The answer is 0.5
